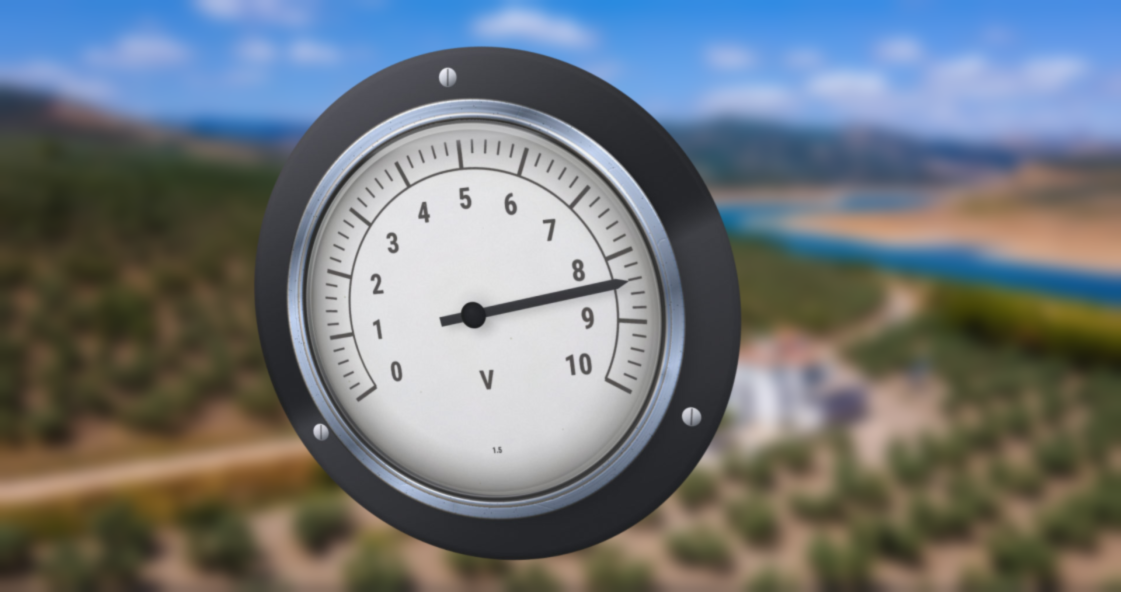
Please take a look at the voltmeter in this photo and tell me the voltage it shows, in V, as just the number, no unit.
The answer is 8.4
